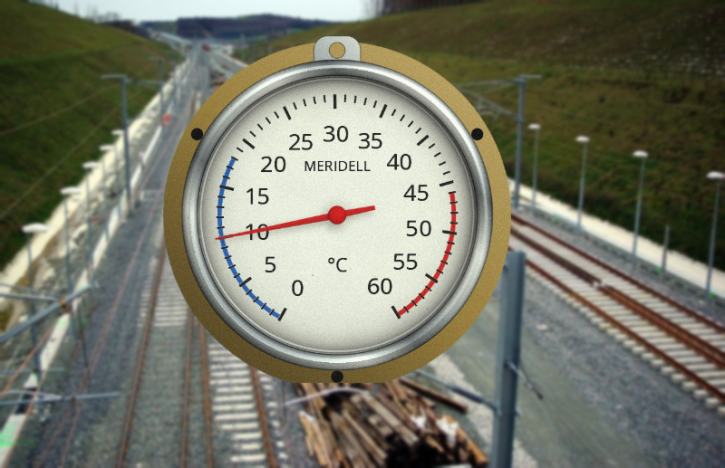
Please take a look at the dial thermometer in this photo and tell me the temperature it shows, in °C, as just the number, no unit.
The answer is 10
